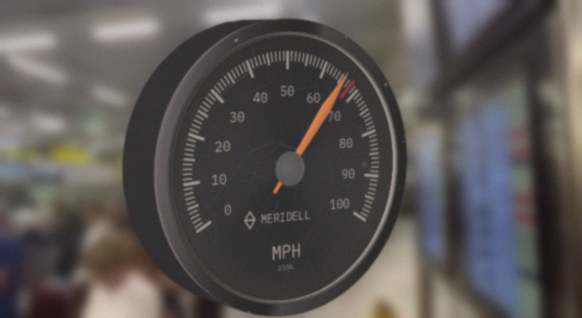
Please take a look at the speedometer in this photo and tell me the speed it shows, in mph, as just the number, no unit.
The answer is 65
